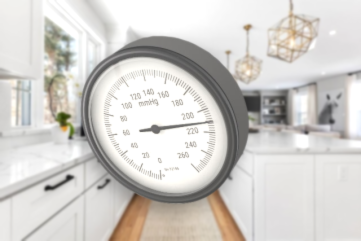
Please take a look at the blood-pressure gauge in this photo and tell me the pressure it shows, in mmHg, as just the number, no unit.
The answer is 210
